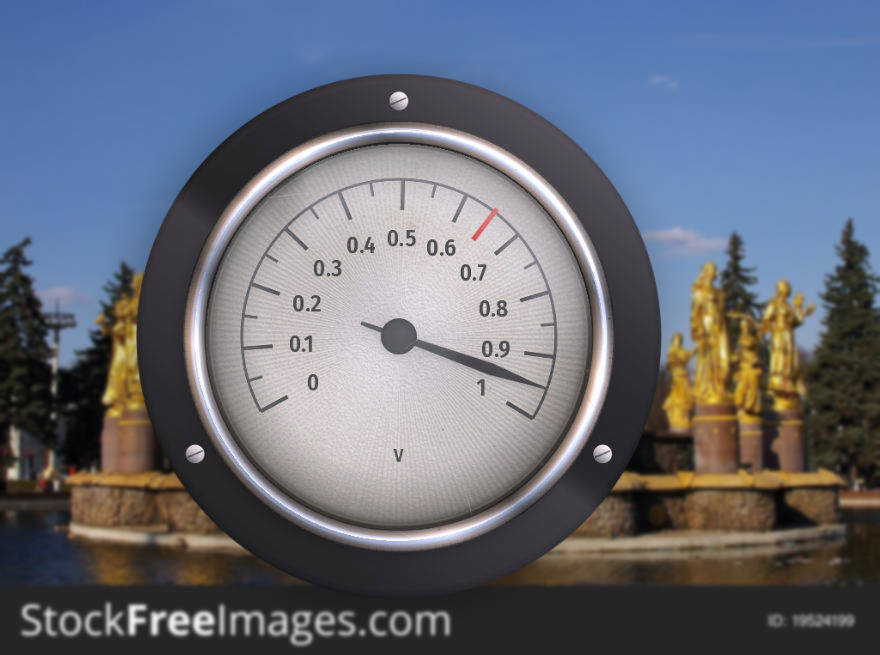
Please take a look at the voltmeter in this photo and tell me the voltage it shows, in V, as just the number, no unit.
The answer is 0.95
